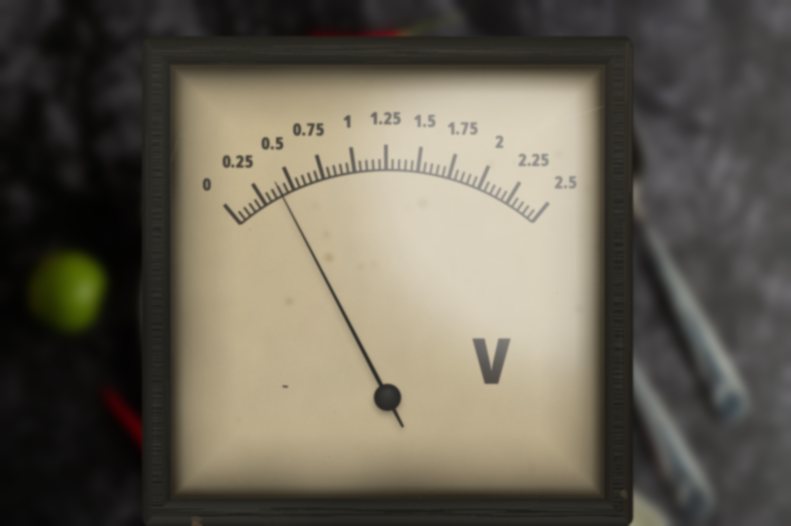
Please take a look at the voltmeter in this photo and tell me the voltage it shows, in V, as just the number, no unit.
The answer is 0.4
